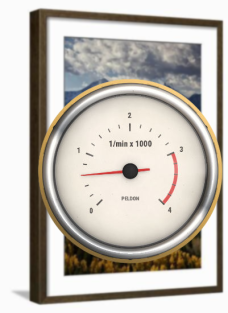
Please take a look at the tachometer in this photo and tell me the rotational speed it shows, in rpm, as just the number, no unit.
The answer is 600
